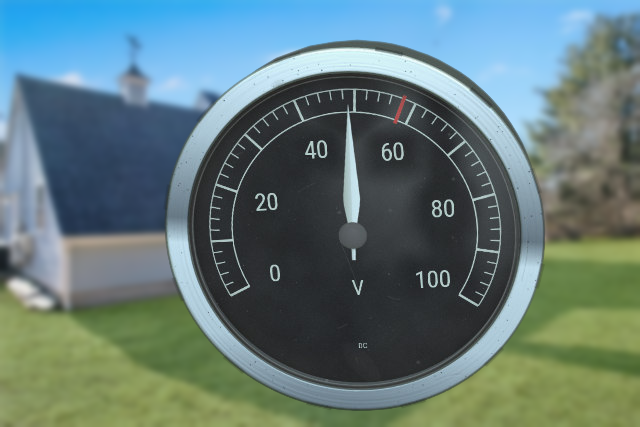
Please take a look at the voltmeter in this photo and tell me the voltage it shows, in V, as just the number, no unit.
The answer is 49
